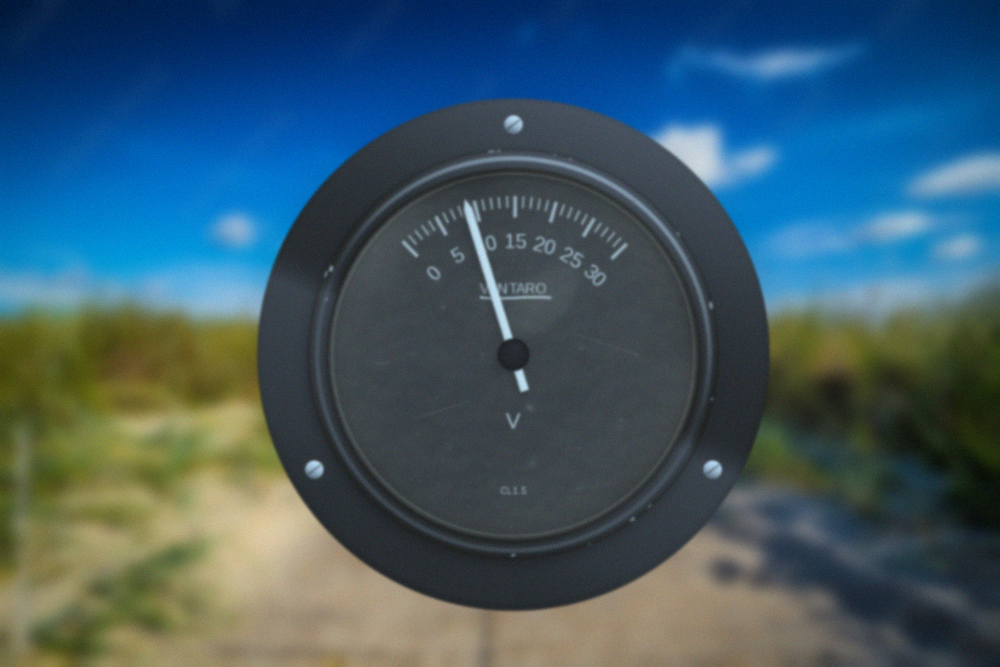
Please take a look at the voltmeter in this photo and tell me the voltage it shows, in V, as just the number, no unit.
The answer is 9
